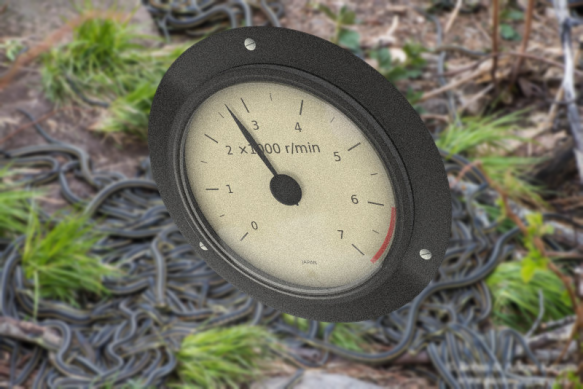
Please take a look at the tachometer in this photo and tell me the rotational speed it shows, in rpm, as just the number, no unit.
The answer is 2750
